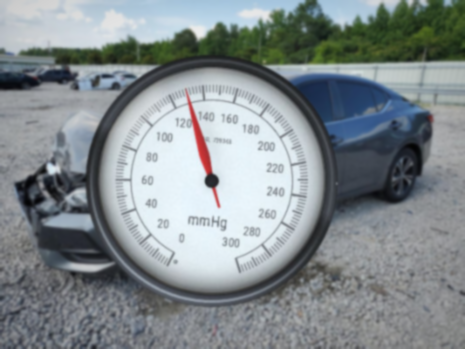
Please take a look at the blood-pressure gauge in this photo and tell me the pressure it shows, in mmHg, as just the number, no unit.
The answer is 130
